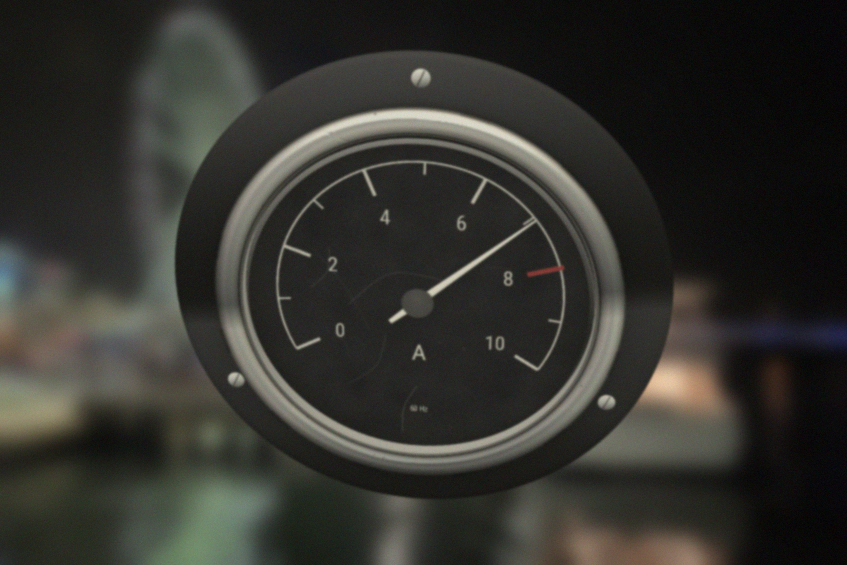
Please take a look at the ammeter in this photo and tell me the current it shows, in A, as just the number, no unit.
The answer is 7
